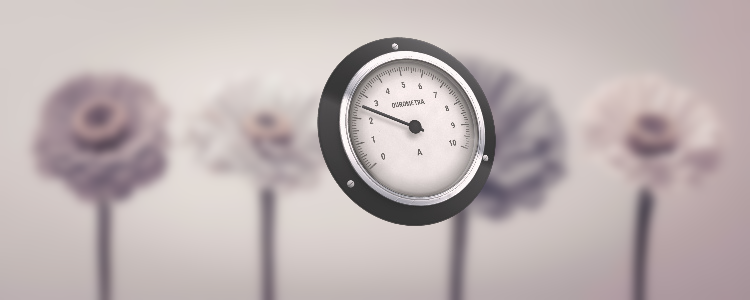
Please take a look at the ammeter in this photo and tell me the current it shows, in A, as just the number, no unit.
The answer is 2.5
